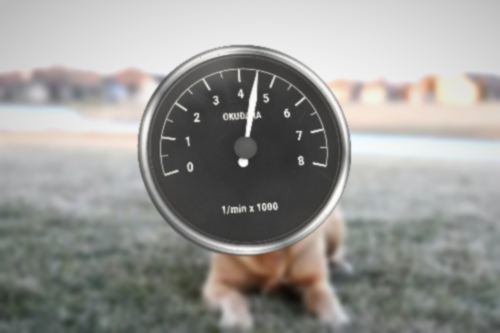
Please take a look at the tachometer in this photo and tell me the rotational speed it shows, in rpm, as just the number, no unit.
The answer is 4500
